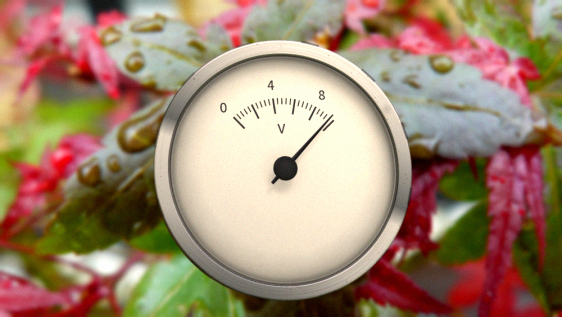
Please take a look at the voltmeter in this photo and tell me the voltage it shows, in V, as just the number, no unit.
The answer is 9.6
